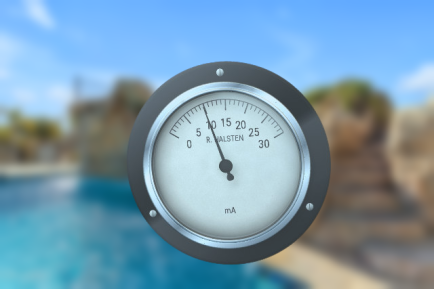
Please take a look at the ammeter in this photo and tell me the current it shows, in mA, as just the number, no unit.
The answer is 10
